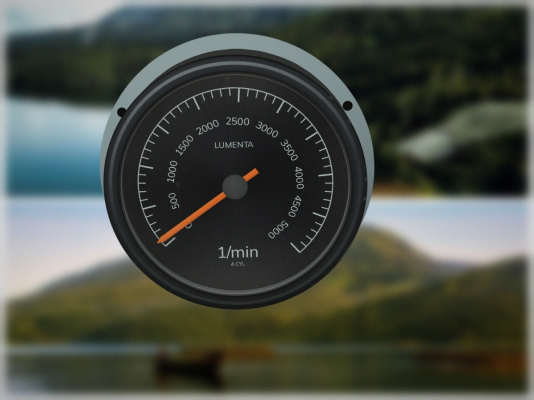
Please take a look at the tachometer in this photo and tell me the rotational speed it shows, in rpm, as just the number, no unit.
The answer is 100
